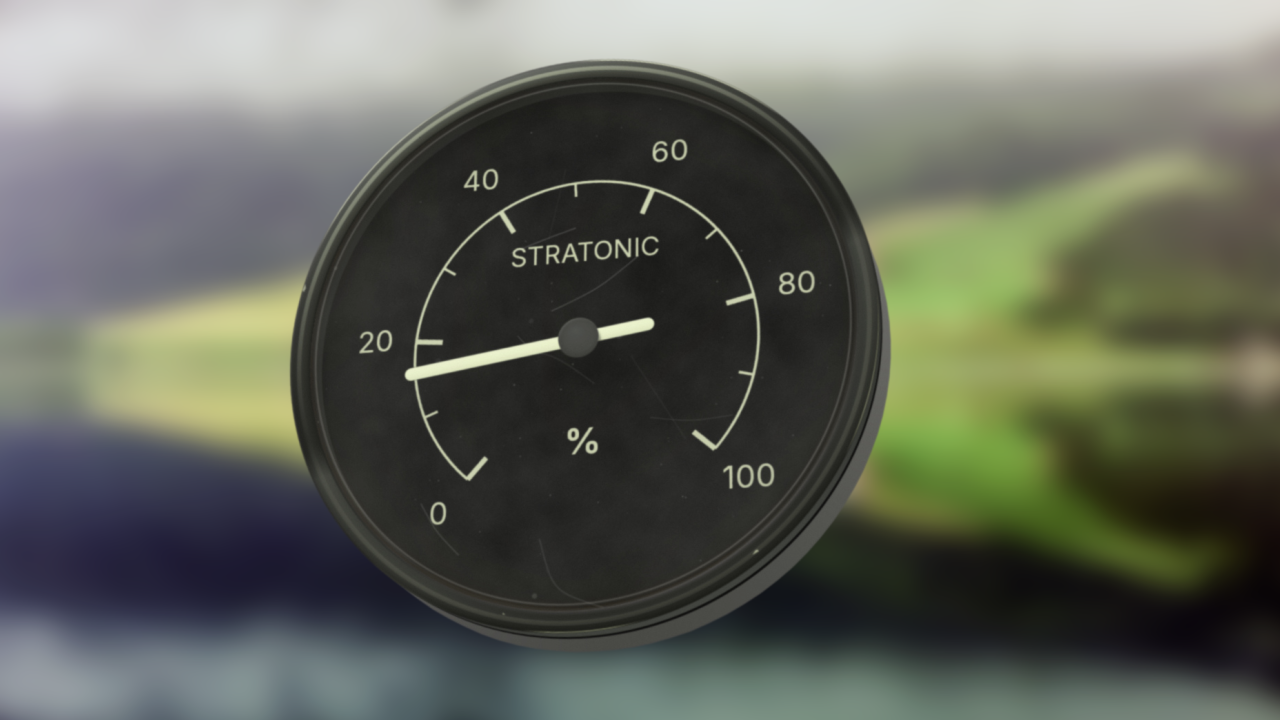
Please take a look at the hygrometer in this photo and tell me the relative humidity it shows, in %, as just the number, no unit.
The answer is 15
